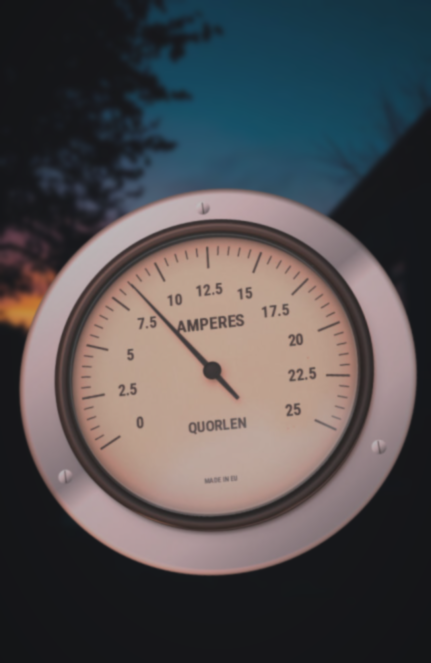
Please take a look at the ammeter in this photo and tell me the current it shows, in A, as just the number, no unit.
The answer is 8.5
